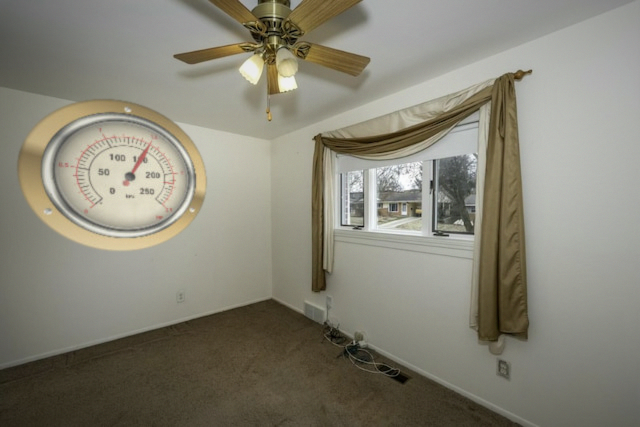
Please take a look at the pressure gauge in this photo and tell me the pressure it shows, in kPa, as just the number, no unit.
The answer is 150
